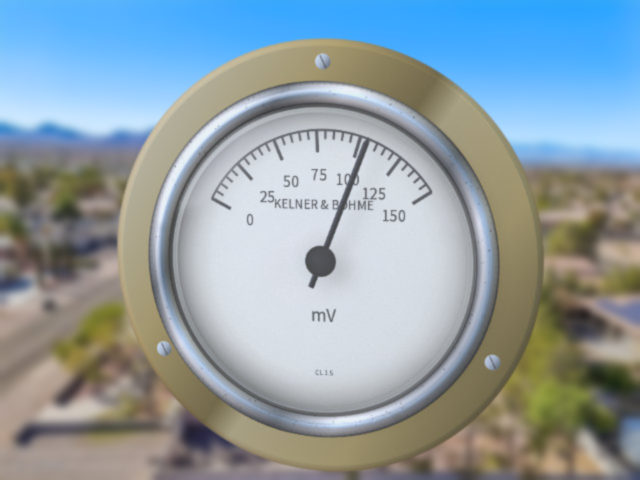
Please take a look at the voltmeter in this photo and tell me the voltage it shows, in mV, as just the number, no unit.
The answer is 105
